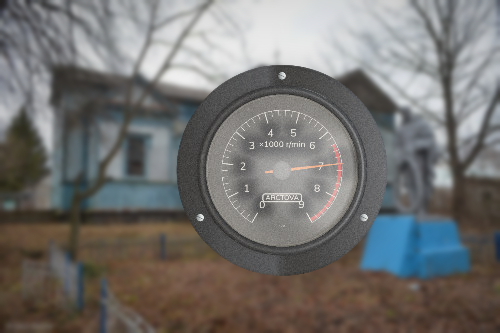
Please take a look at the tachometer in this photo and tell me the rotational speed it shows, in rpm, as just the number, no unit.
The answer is 7000
